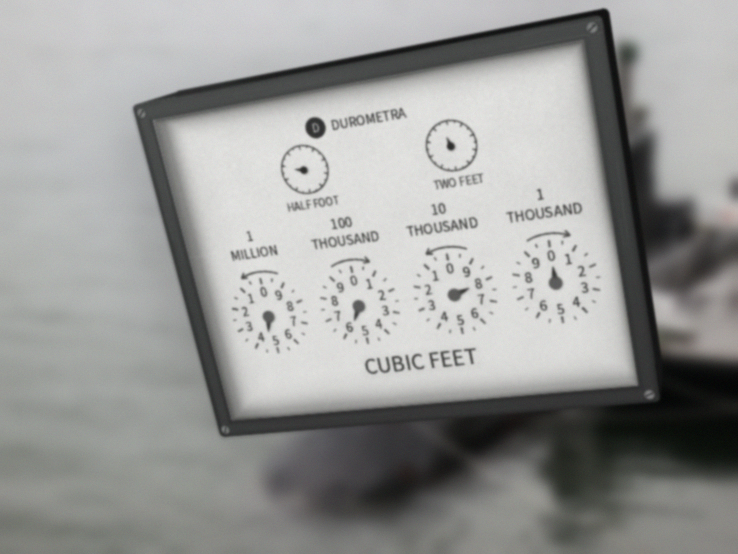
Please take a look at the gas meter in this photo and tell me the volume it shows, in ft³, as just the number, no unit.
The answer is 458000
